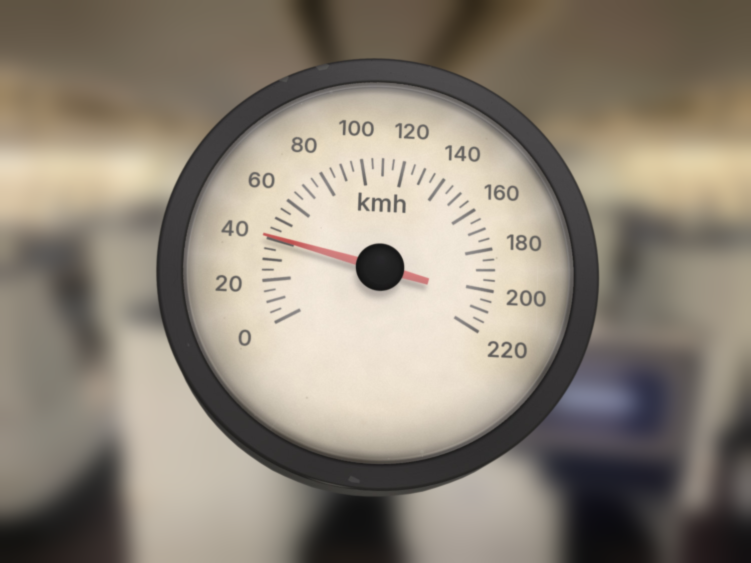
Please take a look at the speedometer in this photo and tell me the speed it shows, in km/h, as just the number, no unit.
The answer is 40
